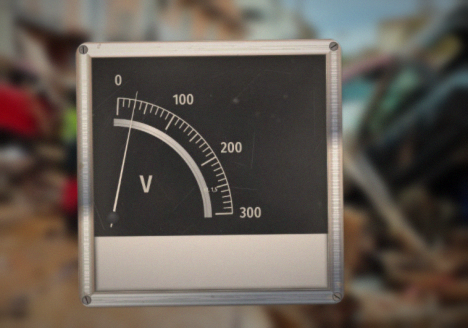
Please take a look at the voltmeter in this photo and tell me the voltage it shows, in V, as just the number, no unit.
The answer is 30
